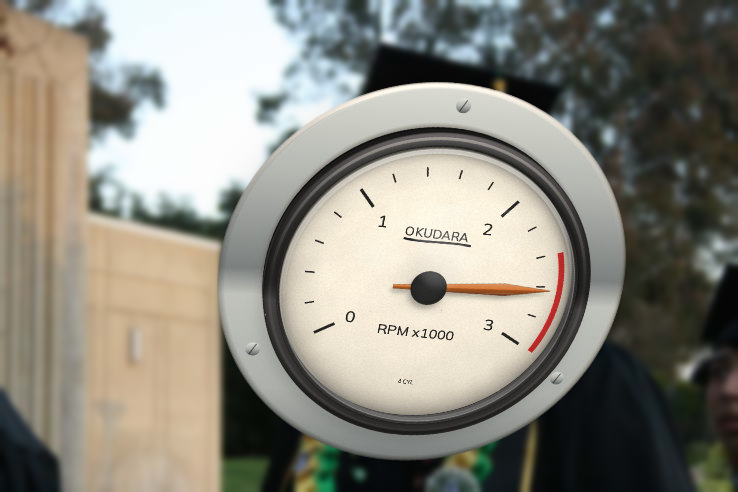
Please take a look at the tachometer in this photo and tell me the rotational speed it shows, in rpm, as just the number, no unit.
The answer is 2600
